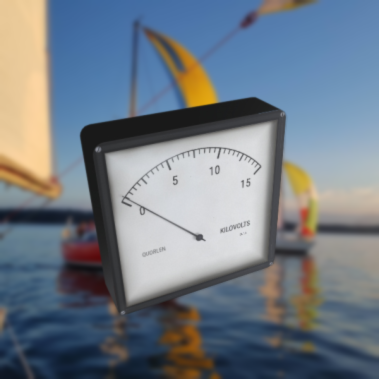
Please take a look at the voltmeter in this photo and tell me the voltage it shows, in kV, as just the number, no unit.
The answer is 0.5
